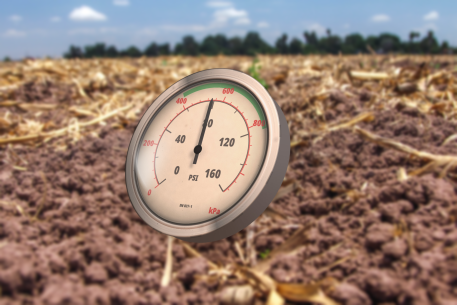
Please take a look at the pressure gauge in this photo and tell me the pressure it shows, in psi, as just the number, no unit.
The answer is 80
